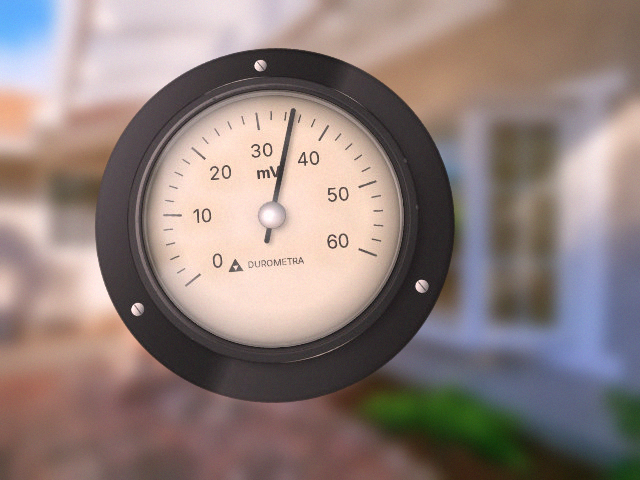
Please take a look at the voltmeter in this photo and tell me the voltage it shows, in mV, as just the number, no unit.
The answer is 35
